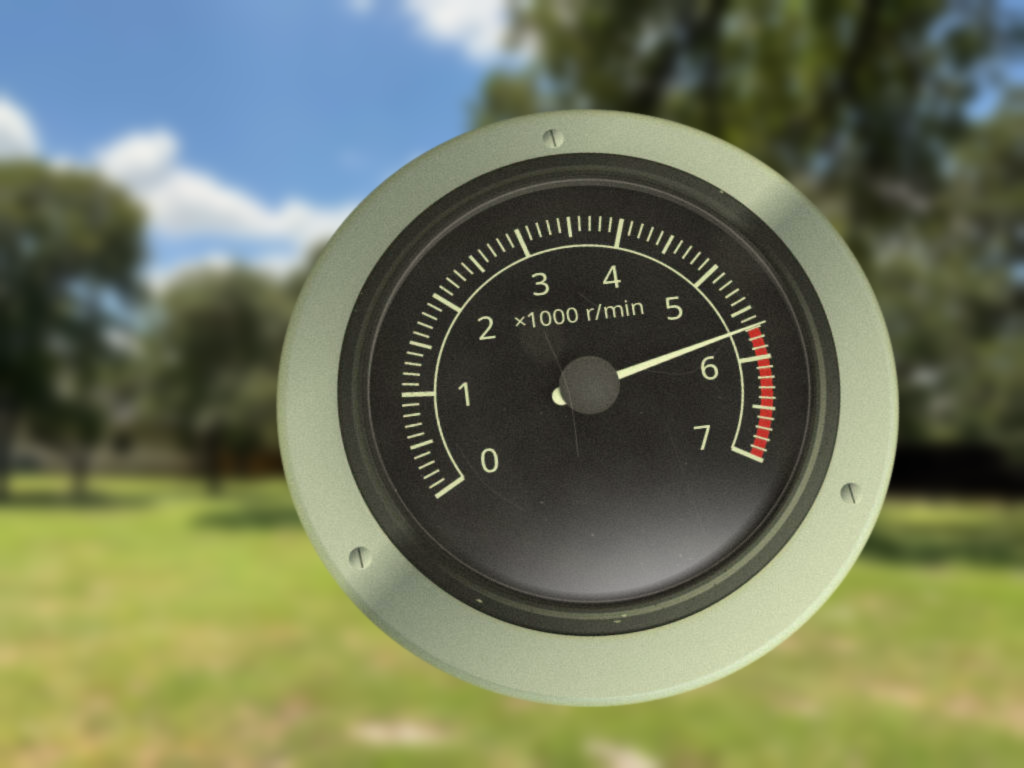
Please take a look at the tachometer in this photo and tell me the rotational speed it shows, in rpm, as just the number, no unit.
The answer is 5700
